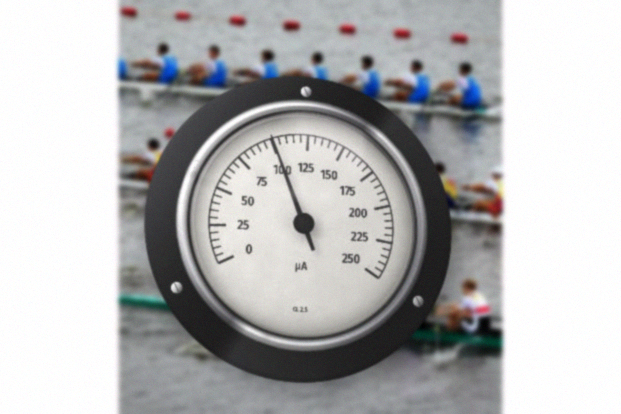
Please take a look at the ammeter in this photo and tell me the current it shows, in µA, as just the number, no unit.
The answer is 100
